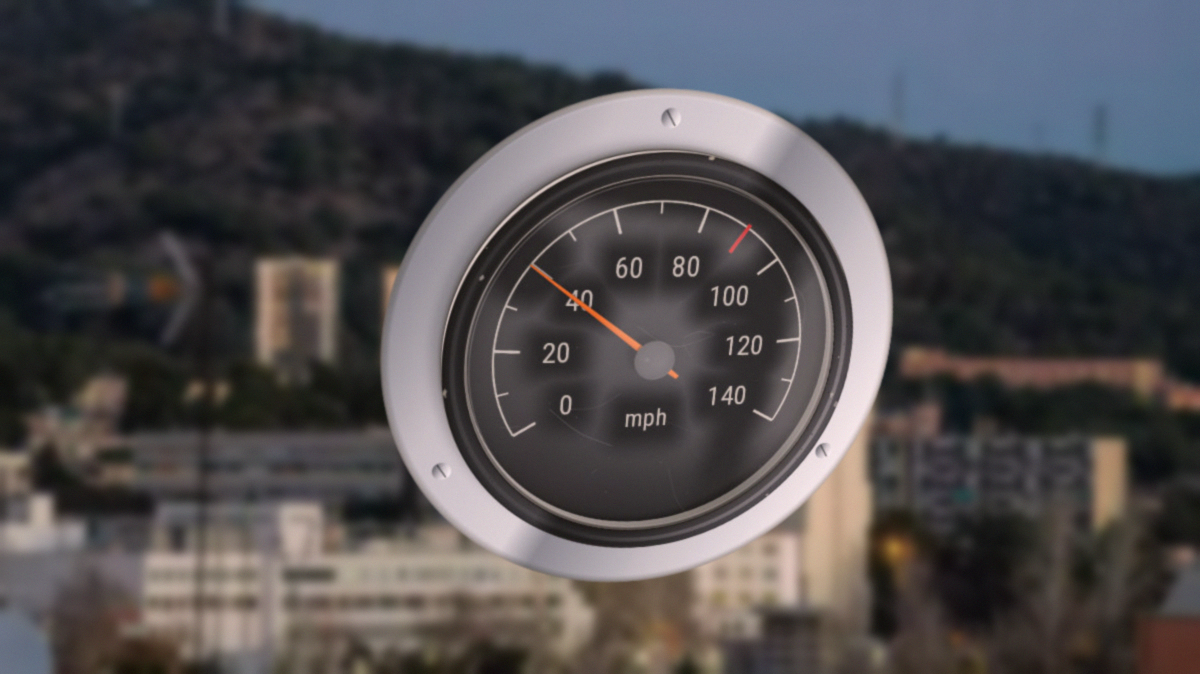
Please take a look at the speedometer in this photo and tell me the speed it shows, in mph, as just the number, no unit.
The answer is 40
